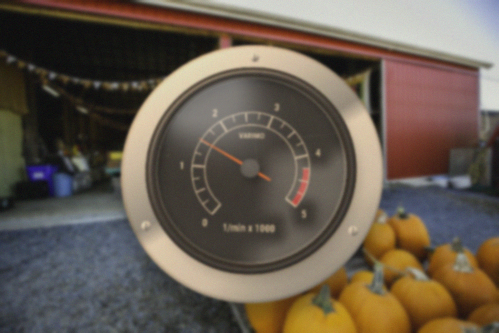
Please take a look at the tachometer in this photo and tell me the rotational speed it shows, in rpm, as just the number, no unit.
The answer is 1500
